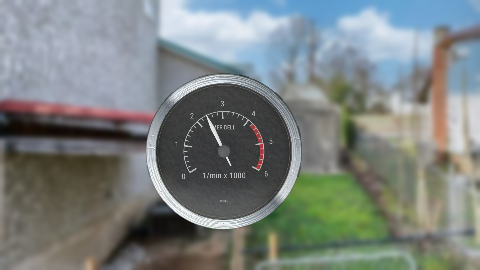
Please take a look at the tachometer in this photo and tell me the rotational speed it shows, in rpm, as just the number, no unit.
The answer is 2400
